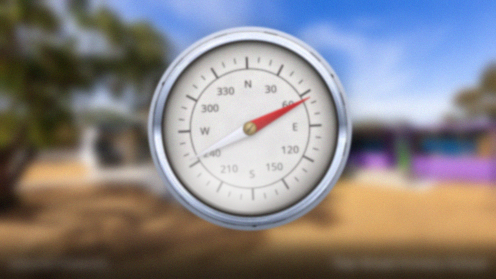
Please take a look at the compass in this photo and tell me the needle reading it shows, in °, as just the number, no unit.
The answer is 65
